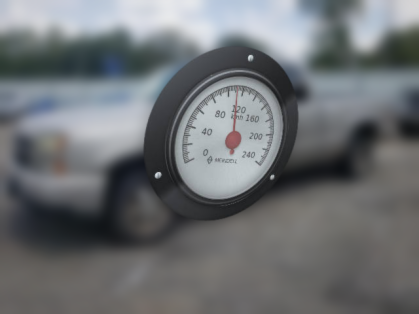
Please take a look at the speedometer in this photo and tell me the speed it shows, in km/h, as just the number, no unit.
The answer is 110
